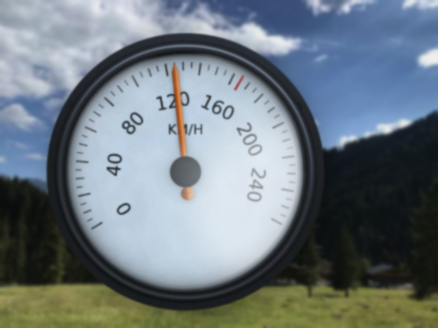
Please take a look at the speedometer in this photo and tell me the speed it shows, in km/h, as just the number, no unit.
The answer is 125
